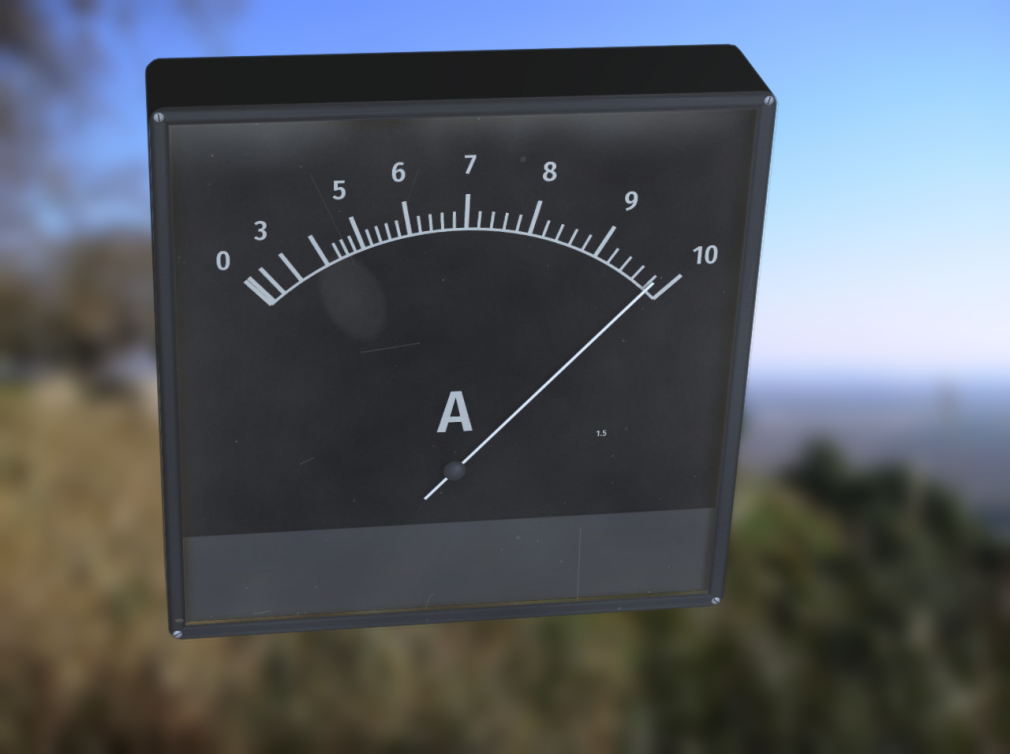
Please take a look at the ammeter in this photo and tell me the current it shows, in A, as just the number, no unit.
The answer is 9.8
